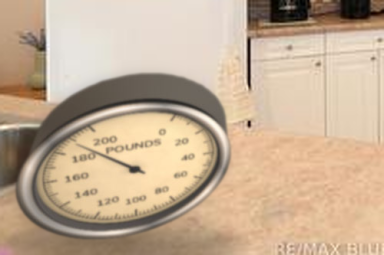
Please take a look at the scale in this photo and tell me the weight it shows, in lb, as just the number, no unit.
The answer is 190
